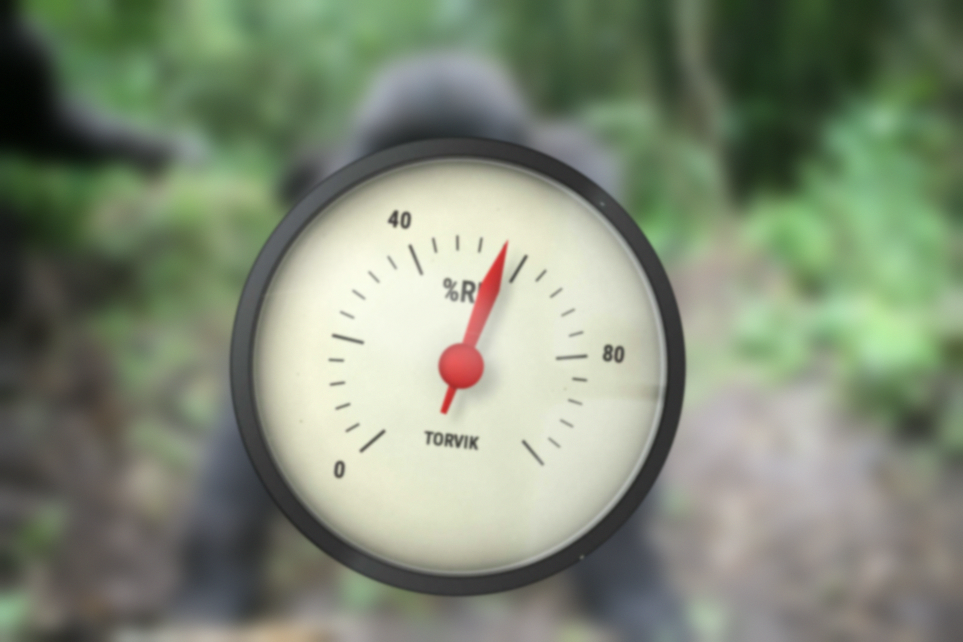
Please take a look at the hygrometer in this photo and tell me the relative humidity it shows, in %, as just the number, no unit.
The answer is 56
